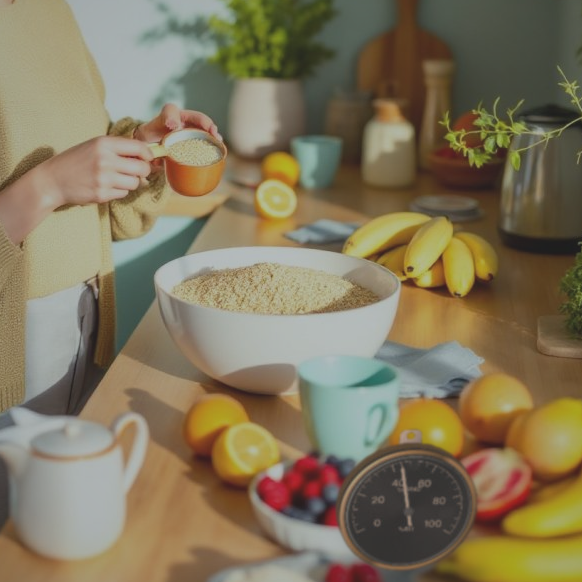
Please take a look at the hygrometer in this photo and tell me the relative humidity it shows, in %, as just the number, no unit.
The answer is 44
